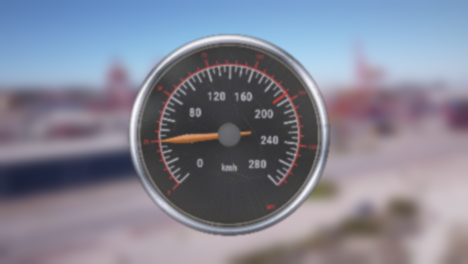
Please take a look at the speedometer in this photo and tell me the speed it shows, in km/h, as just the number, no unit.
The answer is 40
